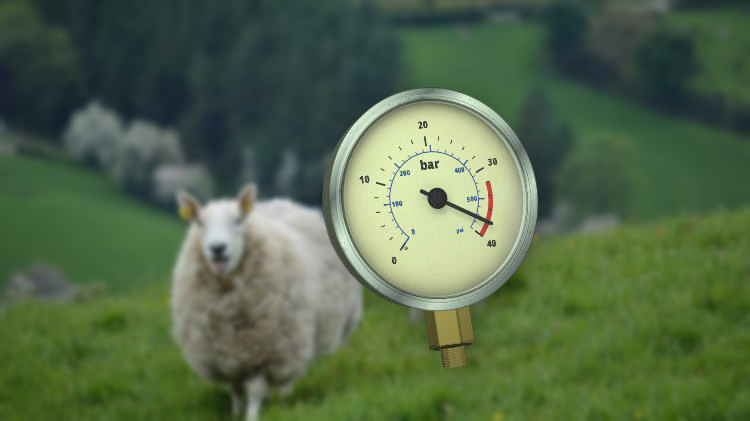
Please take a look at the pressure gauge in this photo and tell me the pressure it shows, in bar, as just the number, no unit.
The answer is 38
